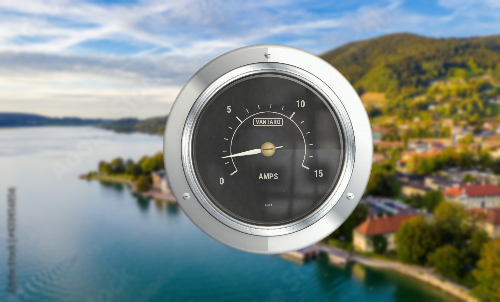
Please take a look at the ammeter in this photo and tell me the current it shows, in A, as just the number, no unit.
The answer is 1.5
